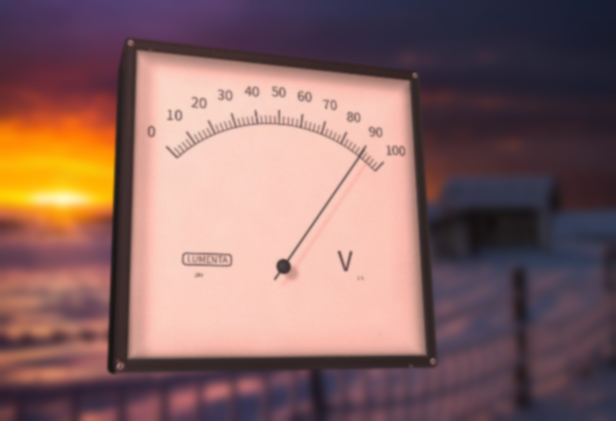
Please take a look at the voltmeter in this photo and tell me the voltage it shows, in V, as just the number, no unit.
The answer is 90
